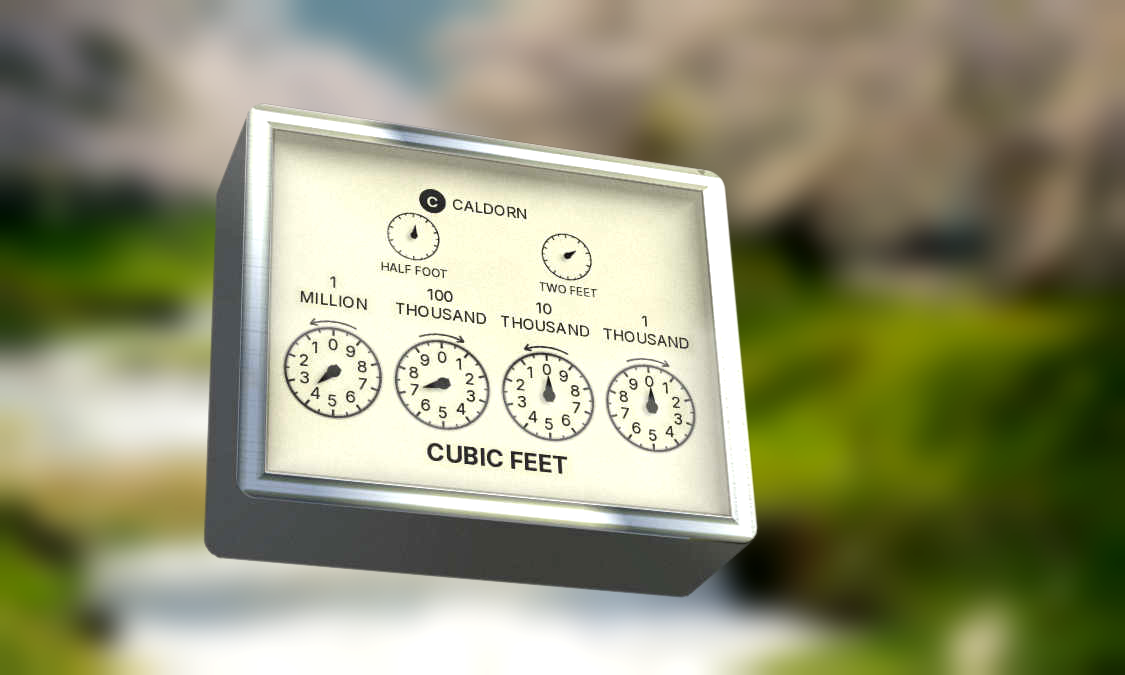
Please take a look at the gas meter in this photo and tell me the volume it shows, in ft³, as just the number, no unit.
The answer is 370000
